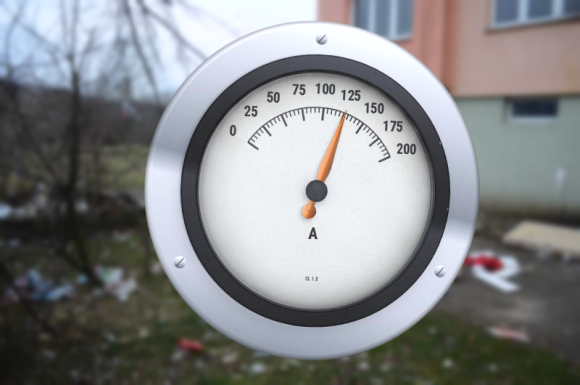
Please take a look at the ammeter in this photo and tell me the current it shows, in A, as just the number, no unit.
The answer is 125
